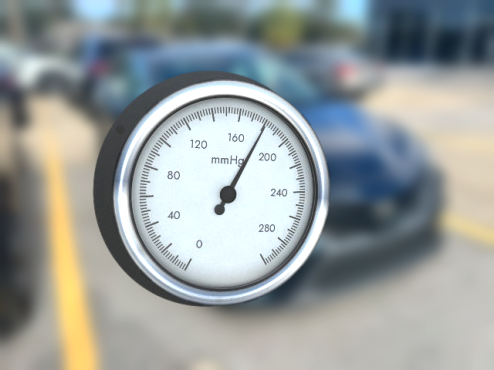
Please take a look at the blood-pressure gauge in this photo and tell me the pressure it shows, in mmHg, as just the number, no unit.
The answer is 180
